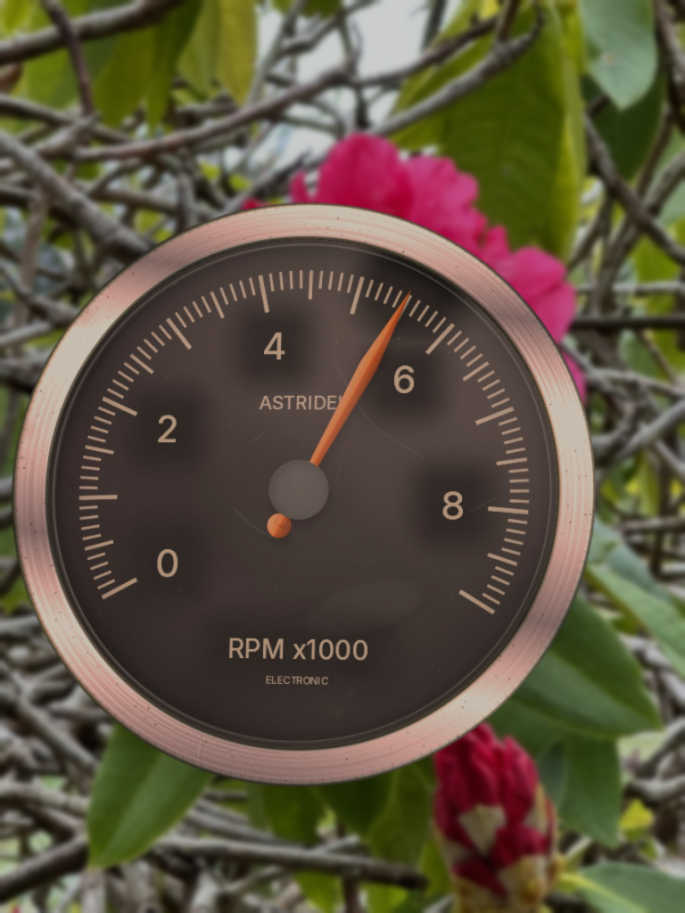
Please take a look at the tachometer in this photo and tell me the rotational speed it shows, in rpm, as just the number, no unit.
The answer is 5500
